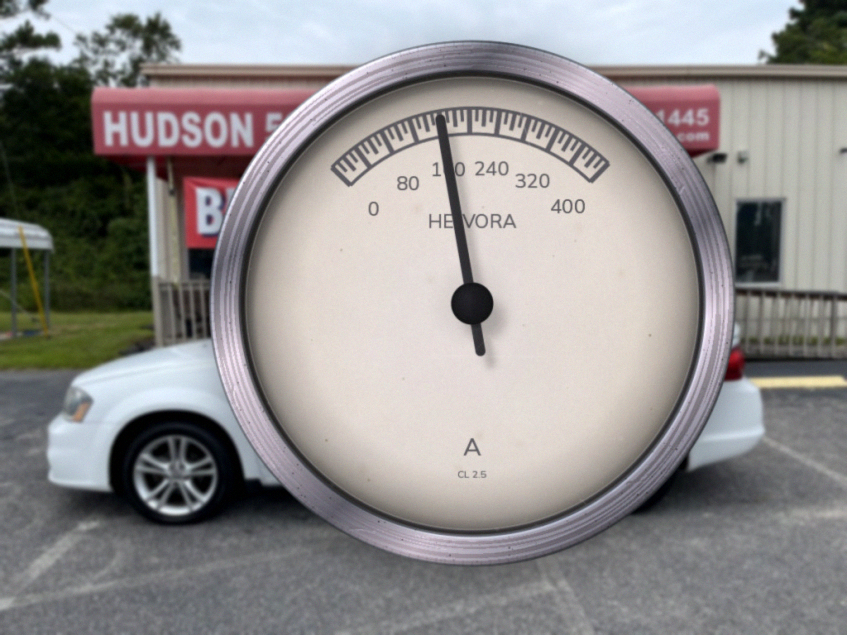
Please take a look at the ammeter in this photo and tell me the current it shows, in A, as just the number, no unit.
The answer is 160
